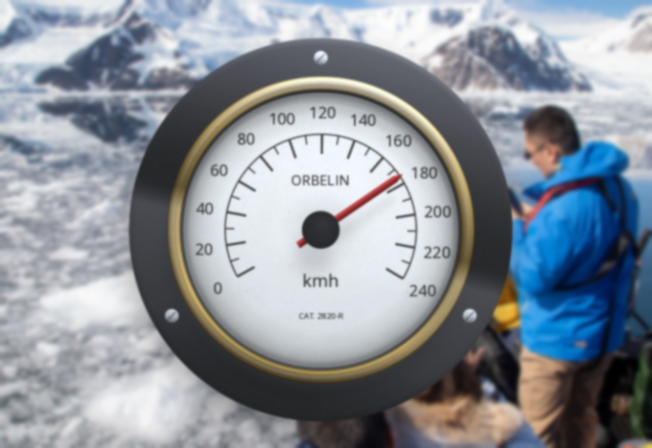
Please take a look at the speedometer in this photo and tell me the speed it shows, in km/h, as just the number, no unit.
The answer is 175
